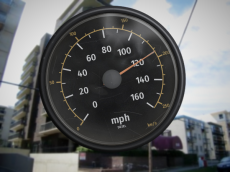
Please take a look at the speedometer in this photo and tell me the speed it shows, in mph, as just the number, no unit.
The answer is 120
